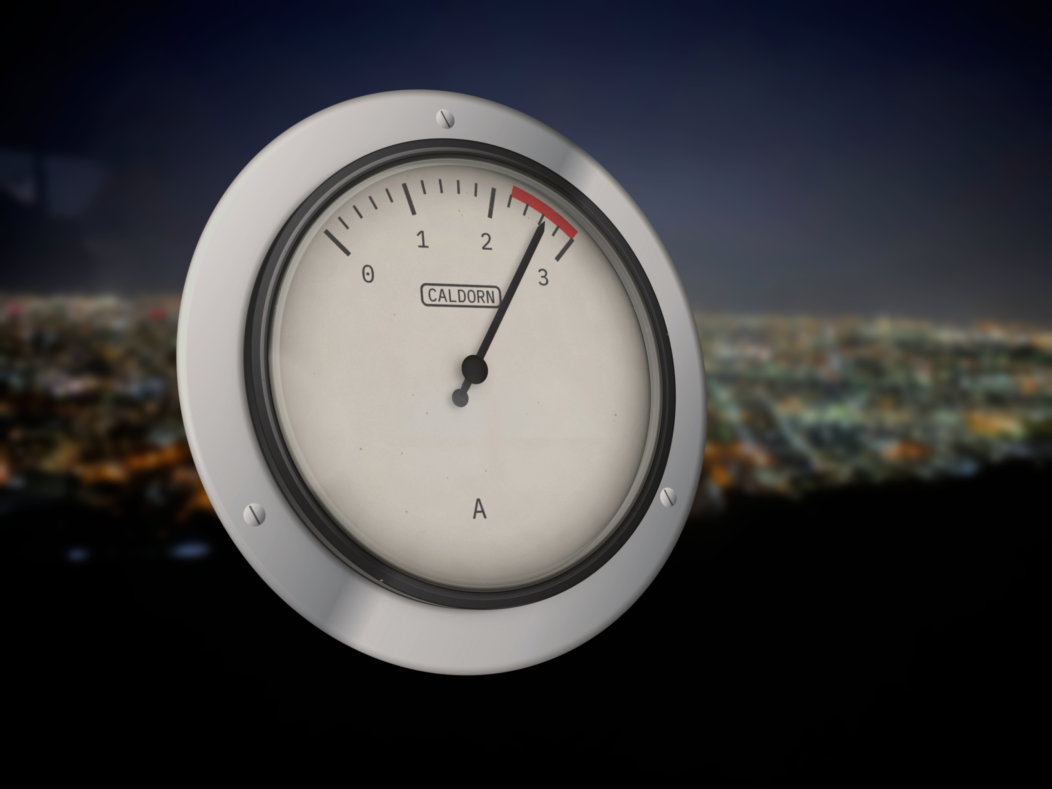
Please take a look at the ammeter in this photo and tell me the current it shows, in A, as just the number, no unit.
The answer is 2.6
